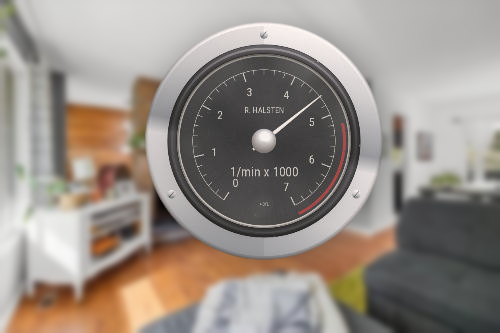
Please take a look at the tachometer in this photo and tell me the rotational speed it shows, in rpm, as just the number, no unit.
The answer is 4600
